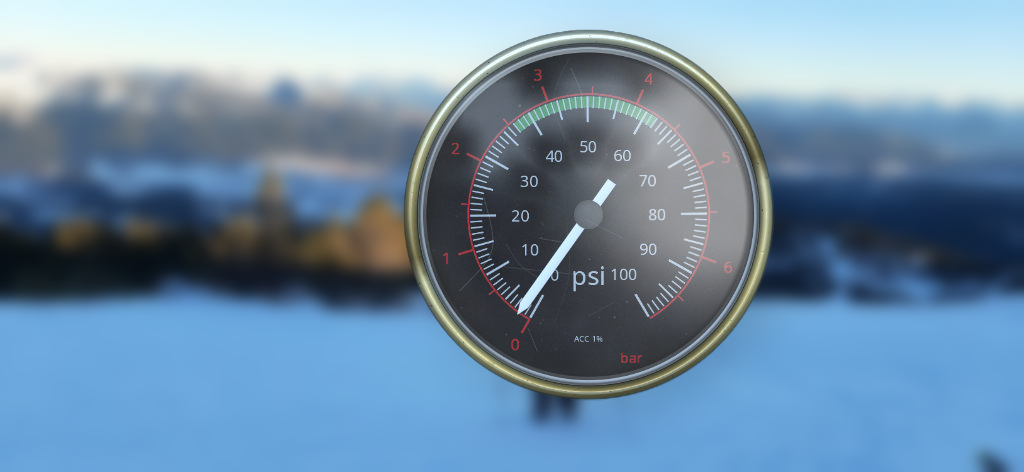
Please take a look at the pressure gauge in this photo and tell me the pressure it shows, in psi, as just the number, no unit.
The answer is 2
